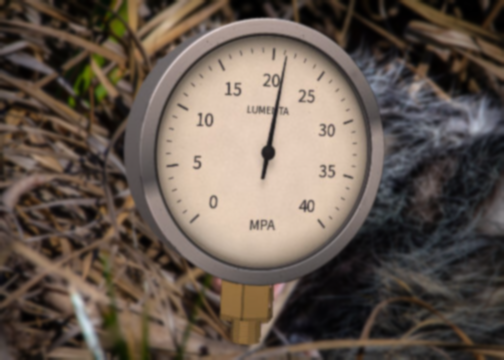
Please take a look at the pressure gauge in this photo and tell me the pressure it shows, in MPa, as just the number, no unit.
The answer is 21
